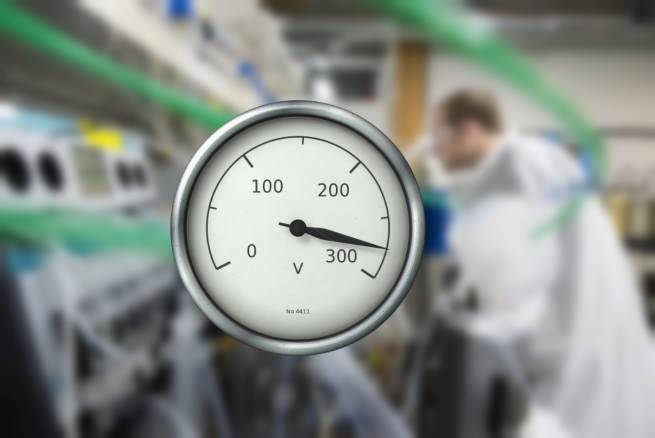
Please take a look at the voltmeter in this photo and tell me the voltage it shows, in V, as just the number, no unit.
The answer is 275
